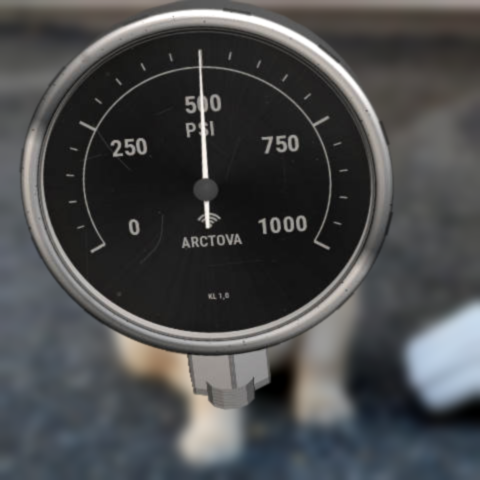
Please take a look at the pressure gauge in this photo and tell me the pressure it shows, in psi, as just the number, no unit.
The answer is 500
